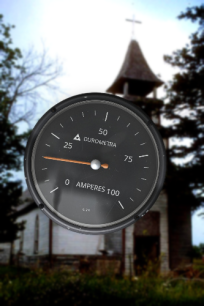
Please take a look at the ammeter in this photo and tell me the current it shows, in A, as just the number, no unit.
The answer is 15
